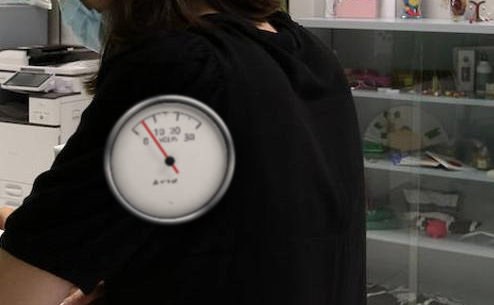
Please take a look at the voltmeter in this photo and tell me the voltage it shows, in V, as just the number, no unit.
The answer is 5
